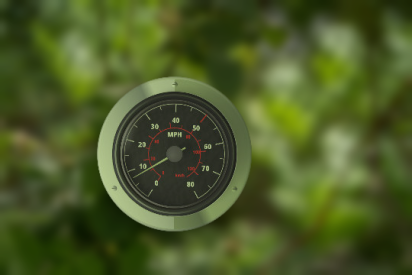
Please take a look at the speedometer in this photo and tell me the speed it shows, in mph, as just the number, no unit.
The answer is 7.5
